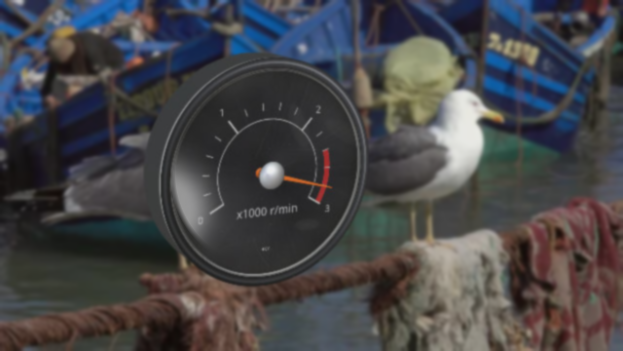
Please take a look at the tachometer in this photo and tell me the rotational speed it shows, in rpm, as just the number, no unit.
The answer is 2800
